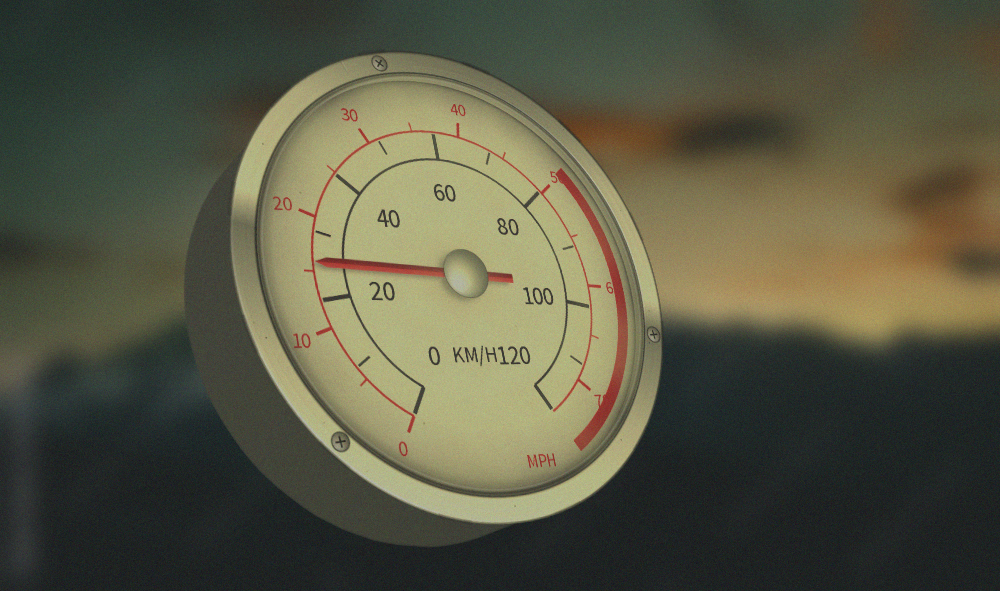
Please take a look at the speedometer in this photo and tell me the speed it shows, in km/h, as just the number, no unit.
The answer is 25
